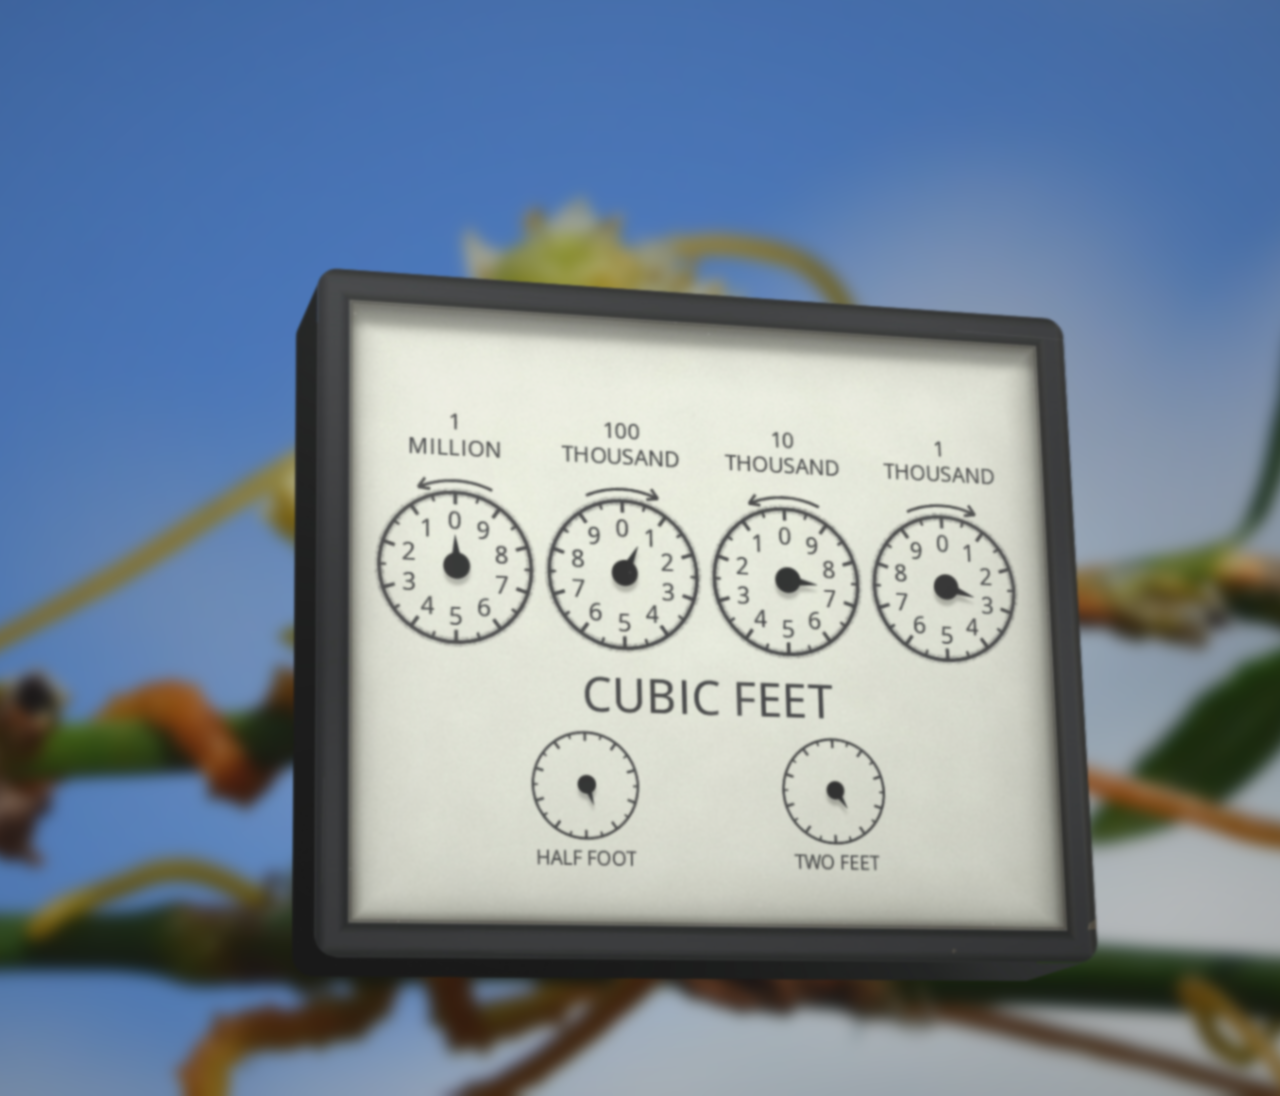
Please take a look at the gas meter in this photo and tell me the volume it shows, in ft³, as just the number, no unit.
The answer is 7300
